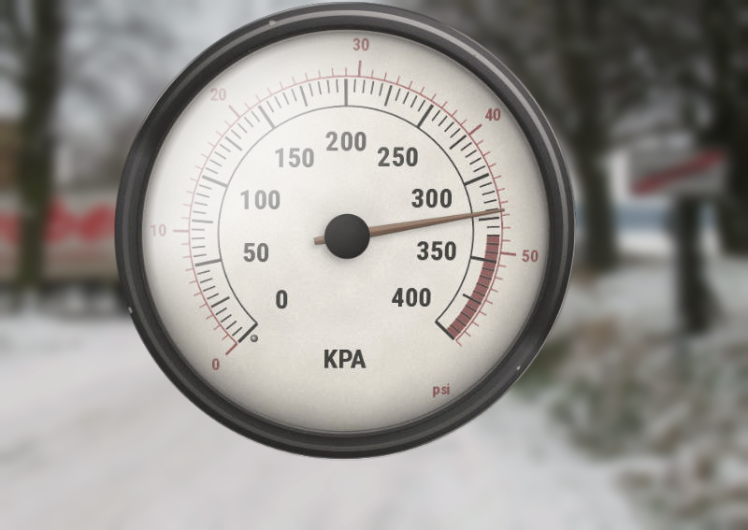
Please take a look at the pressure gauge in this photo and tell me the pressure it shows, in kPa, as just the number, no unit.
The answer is 320
